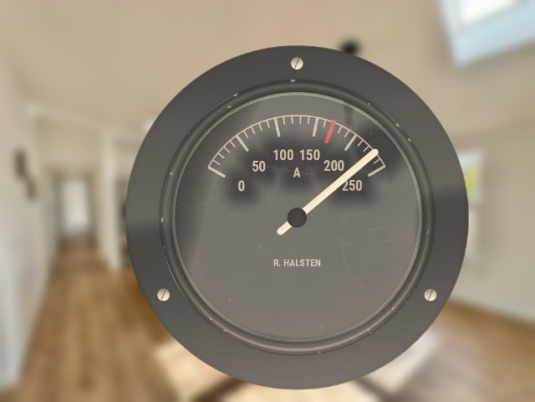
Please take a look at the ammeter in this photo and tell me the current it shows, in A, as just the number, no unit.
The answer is 230
